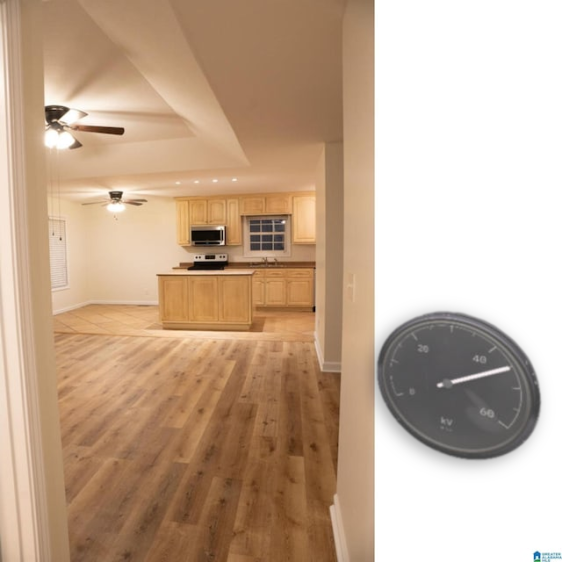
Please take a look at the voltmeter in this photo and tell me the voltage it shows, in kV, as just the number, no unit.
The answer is 45
